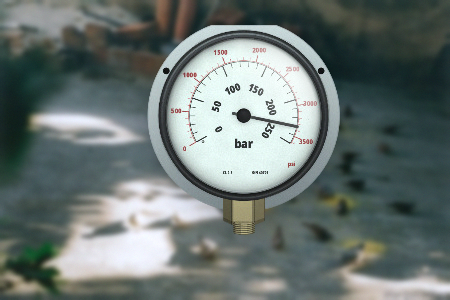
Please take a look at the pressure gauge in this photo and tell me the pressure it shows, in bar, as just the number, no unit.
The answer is 230
